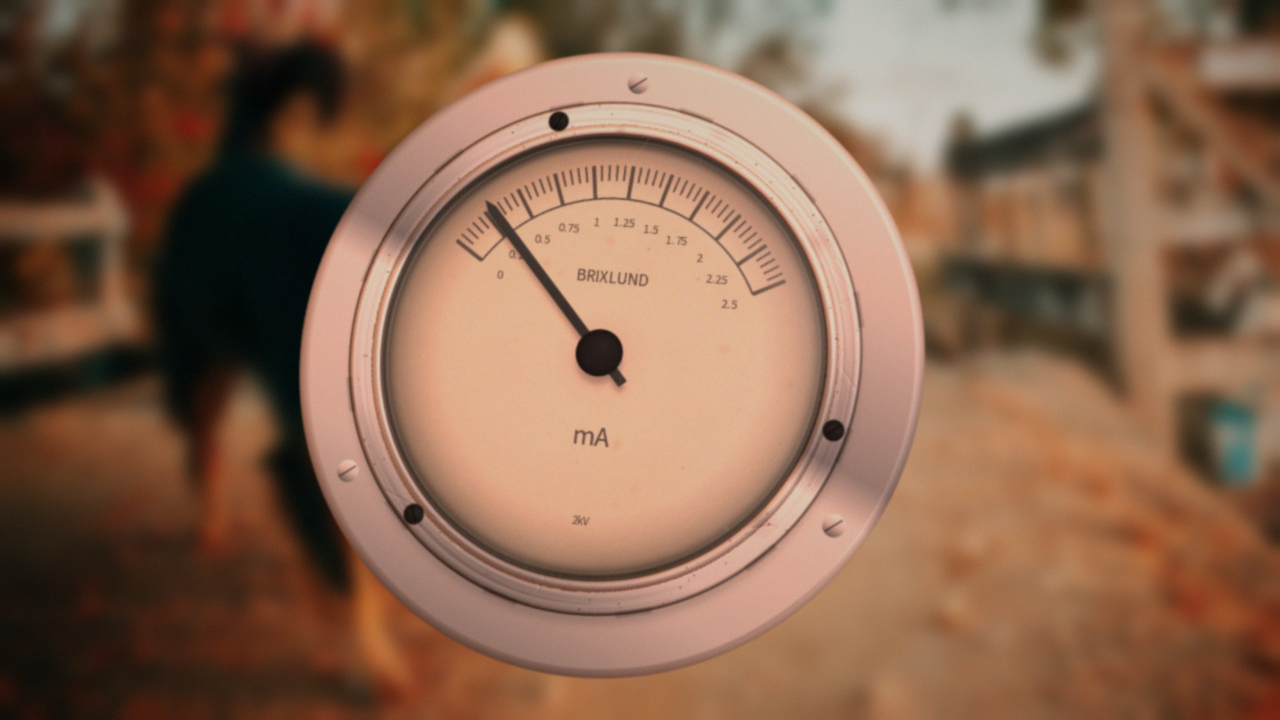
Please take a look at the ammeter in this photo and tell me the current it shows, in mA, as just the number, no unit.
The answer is 0.3
